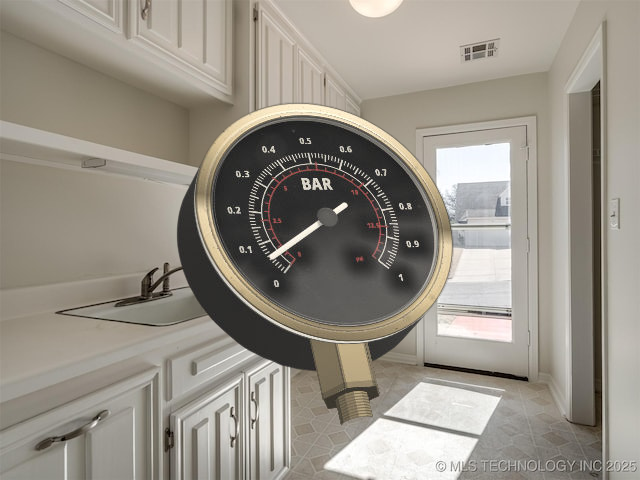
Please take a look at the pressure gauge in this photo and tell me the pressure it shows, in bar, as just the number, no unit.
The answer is 0.05
